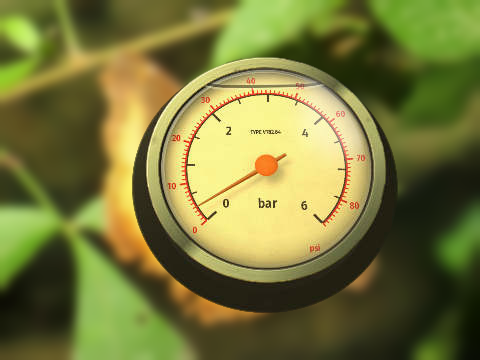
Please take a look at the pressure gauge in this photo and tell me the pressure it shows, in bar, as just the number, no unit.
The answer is 0.25
